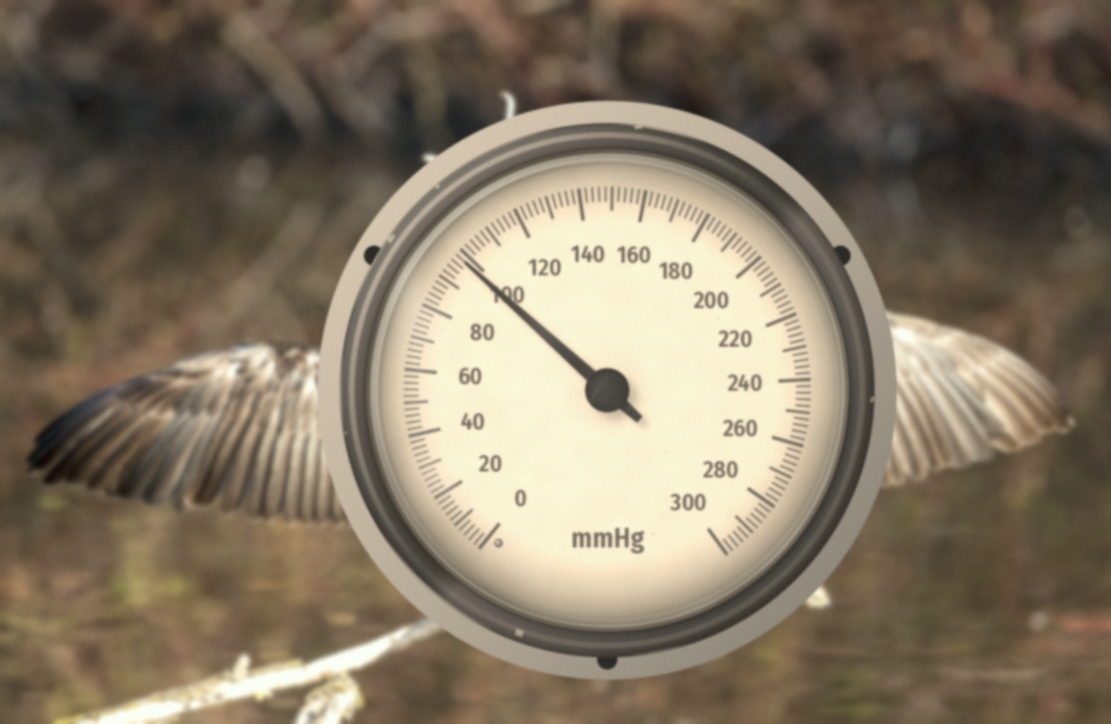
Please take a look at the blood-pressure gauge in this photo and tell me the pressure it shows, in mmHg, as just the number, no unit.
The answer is 98
